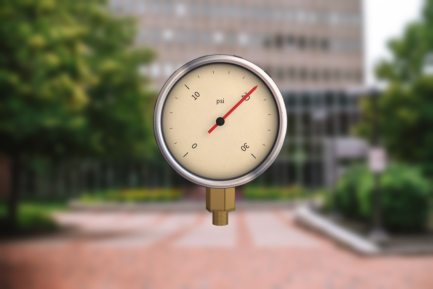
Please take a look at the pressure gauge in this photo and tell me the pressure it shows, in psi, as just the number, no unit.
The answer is 20
